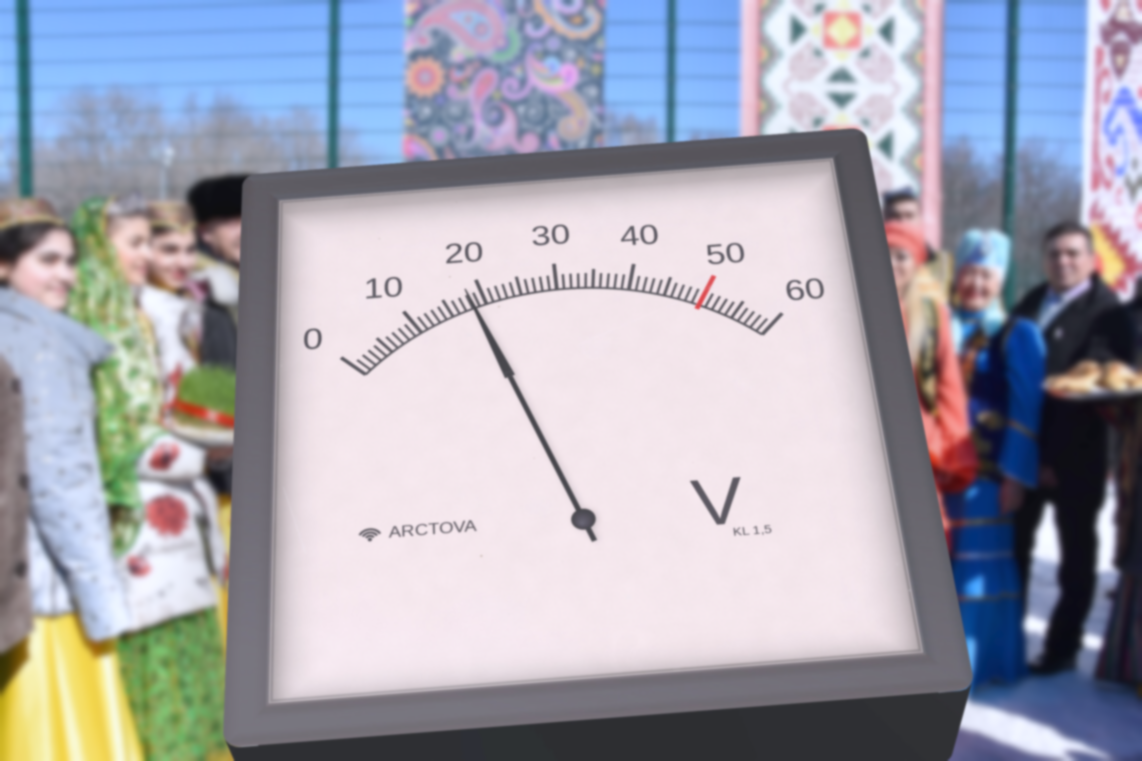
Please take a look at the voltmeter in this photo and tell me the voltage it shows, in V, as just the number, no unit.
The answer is 18
